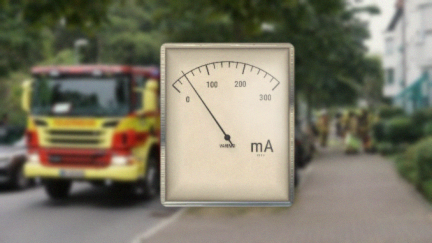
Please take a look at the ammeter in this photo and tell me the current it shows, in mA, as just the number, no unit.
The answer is 40
